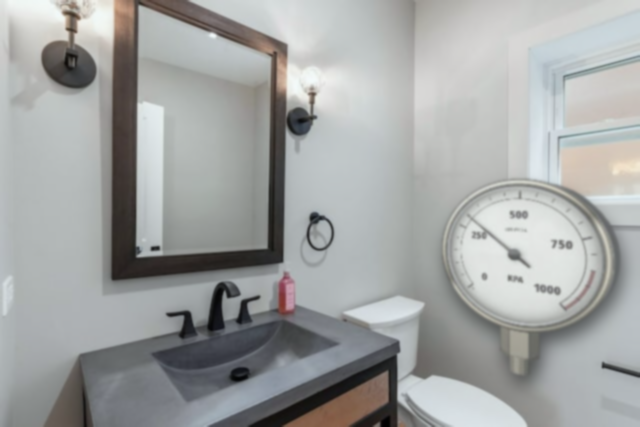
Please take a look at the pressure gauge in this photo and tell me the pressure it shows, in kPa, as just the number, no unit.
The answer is 300
